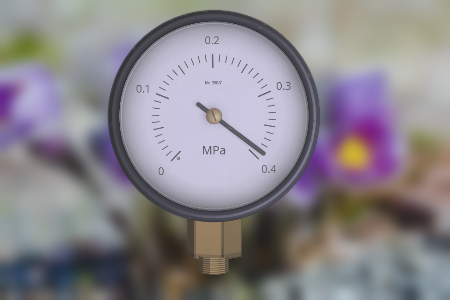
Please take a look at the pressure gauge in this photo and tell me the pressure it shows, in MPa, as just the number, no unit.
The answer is 0.39
